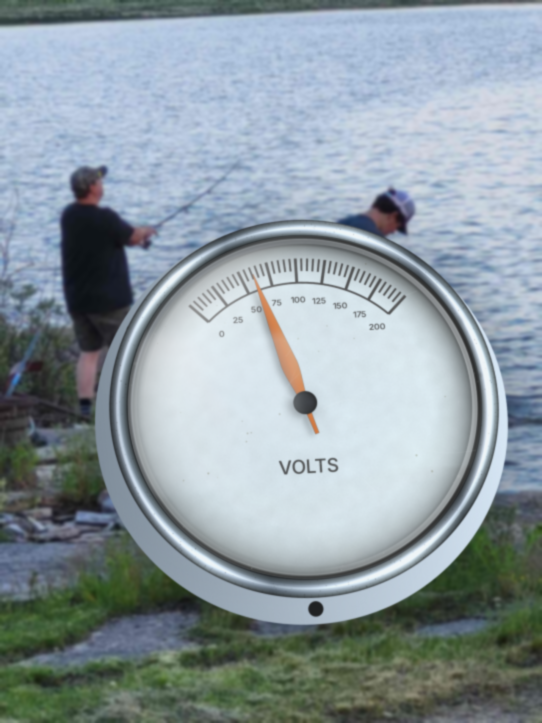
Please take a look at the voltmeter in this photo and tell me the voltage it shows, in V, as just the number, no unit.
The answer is 60
